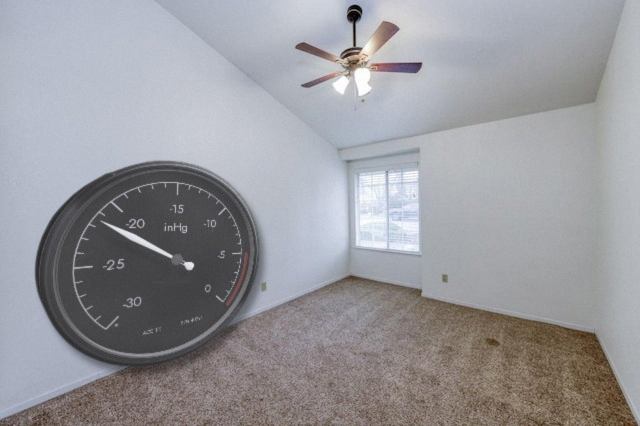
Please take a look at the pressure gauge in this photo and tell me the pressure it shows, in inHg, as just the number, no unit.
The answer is -21.5
